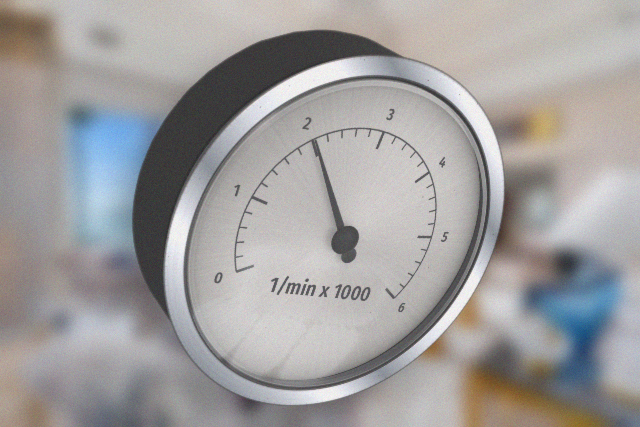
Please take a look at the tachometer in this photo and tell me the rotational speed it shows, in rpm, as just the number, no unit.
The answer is 2000
